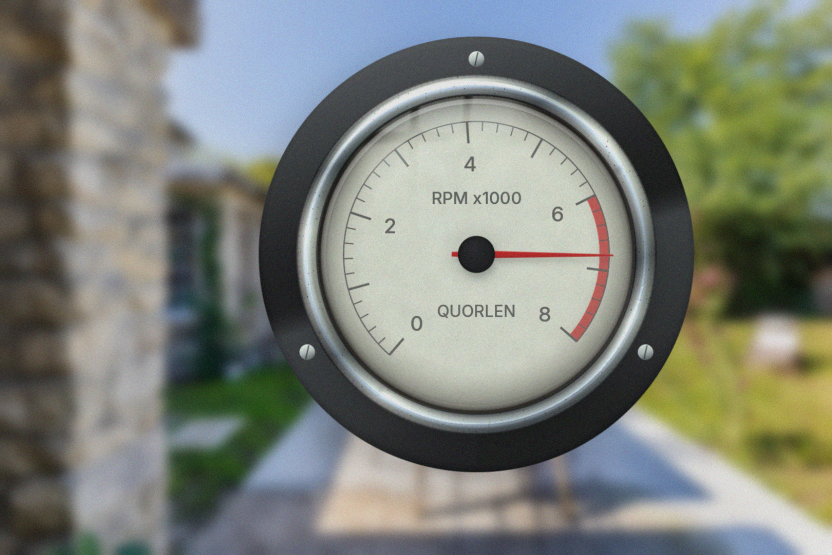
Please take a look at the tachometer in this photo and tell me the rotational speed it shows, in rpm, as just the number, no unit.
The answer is 6800
